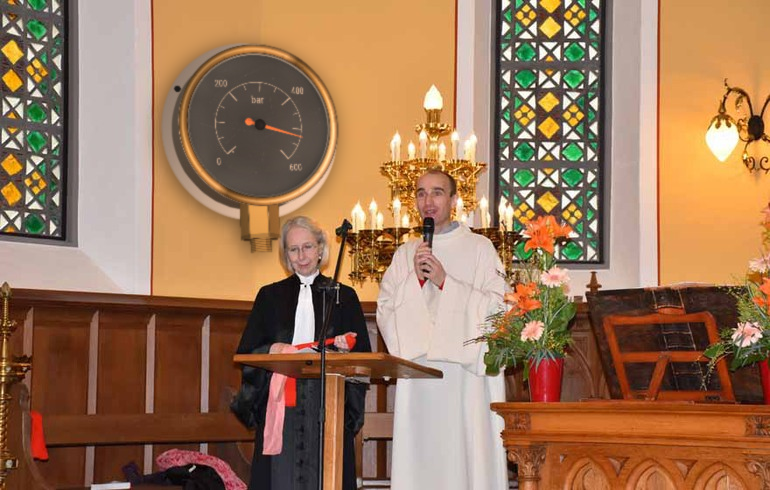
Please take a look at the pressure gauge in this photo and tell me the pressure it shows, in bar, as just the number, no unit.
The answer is 525
